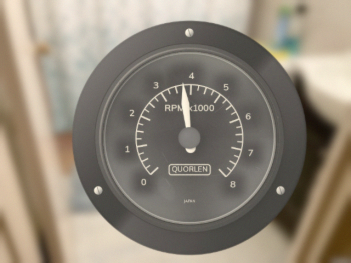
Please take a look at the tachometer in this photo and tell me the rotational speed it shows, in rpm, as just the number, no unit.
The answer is 3750
